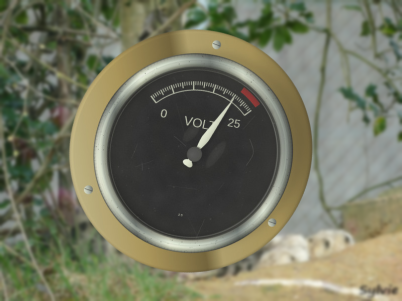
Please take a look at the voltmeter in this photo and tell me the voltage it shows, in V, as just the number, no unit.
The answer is 20
